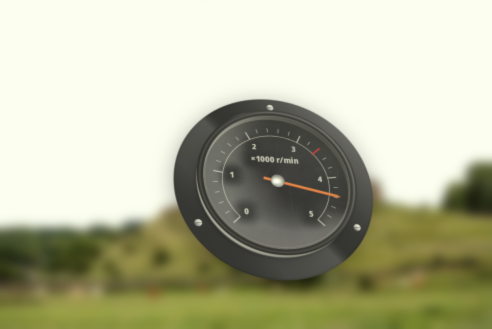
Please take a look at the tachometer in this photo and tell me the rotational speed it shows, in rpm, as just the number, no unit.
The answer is 4400
